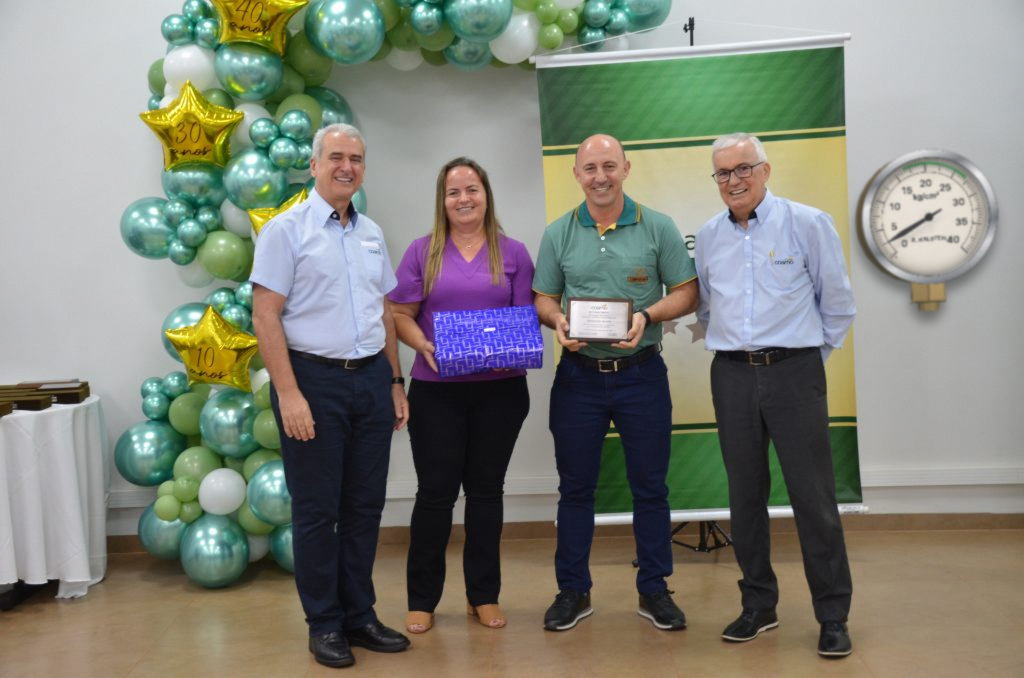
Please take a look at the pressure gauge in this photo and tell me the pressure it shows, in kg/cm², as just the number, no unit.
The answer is 2.5
